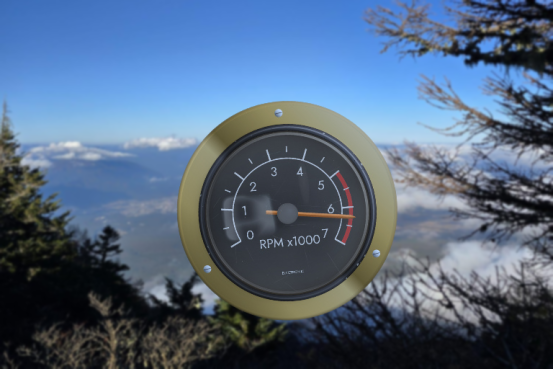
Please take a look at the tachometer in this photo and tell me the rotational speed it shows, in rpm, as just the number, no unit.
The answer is 6250
